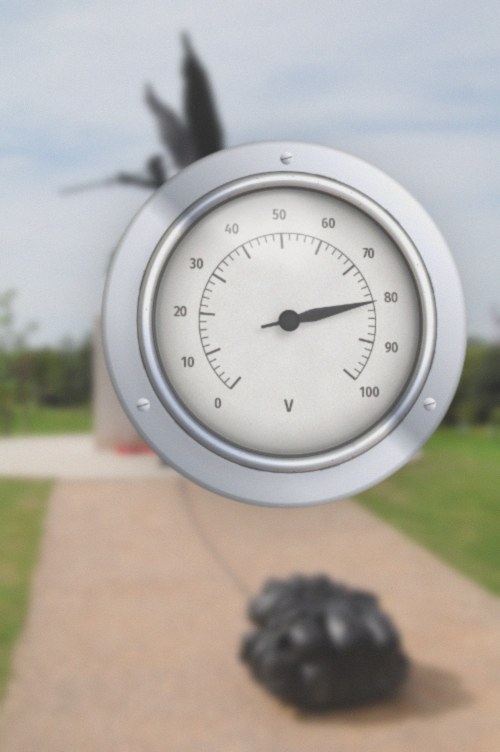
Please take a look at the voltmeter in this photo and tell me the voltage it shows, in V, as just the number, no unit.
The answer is 80
